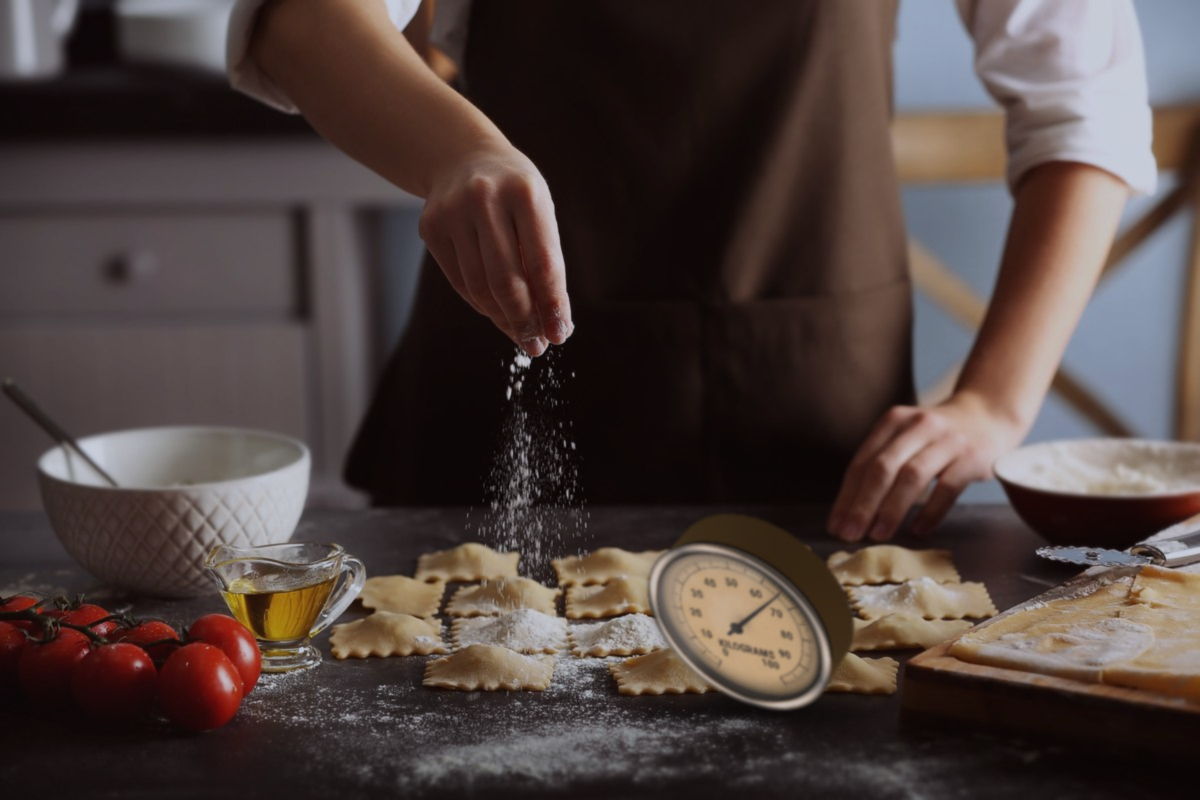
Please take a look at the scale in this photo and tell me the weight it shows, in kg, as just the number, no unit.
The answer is 65
